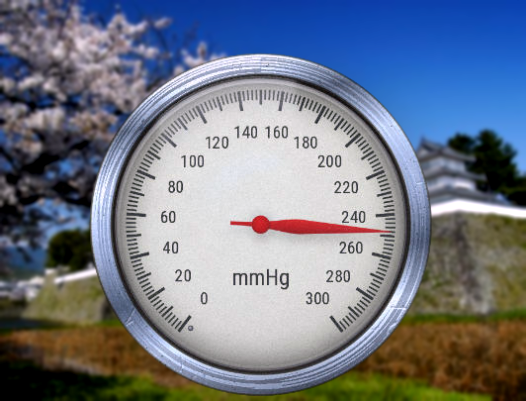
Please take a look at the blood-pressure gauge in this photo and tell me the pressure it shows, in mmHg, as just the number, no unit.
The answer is 248
